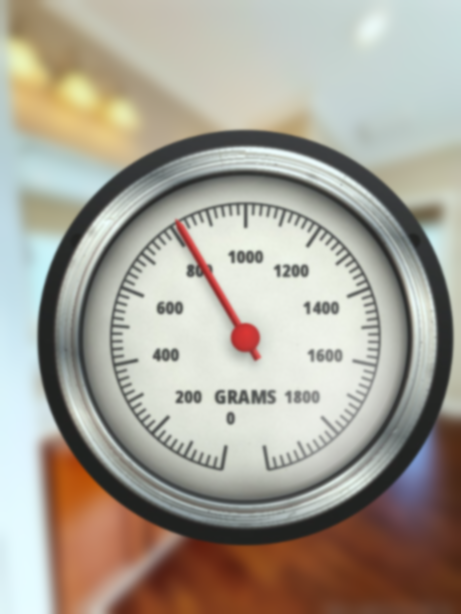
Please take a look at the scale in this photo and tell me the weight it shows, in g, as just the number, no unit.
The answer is 820
